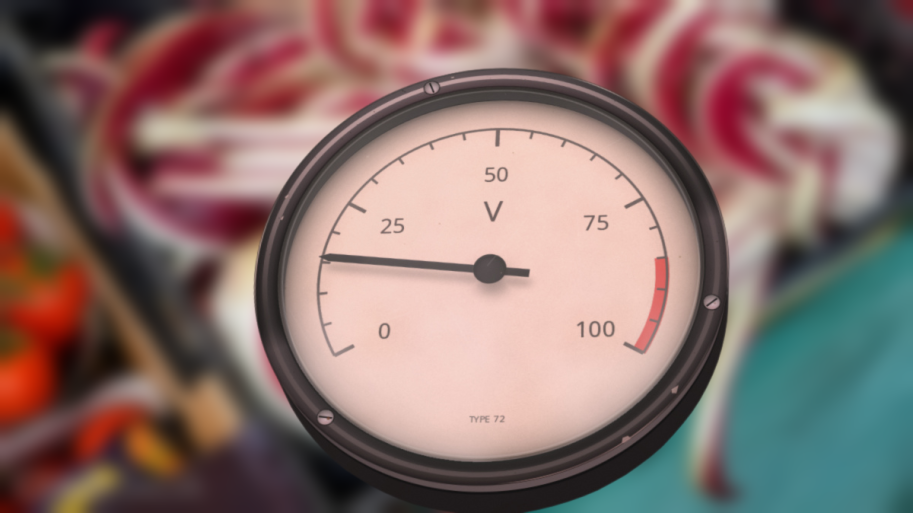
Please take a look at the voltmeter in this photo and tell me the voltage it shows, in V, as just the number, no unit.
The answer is 15
